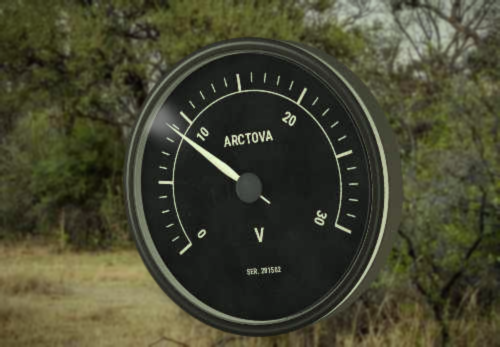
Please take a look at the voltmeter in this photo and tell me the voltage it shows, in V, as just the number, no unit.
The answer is 9
